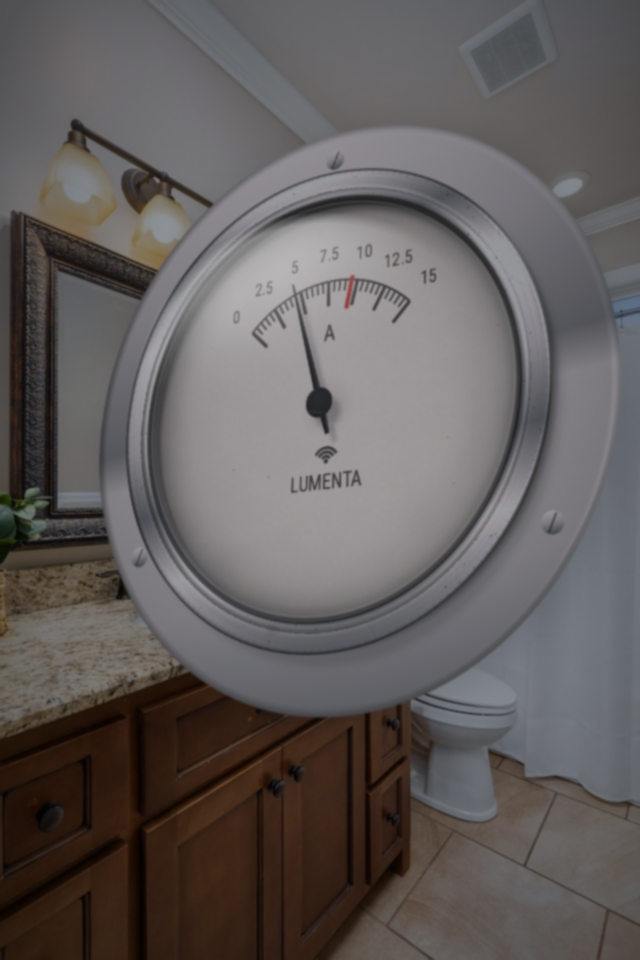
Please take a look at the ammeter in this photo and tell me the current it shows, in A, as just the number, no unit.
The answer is 5
